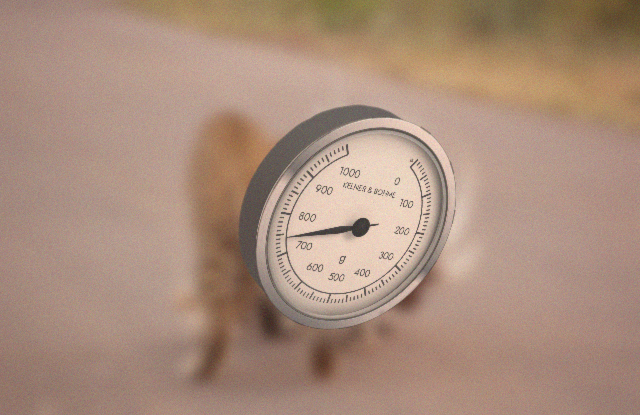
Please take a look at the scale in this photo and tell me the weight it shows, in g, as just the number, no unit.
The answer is 750
